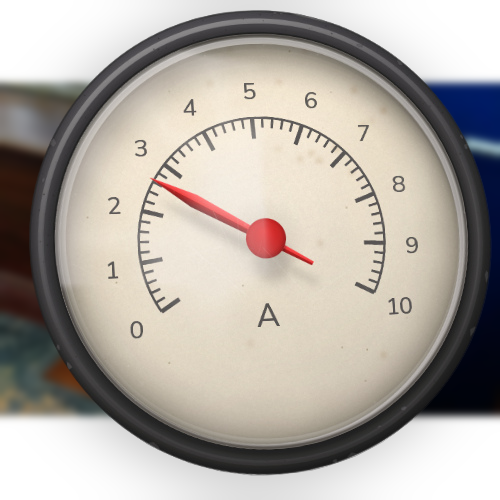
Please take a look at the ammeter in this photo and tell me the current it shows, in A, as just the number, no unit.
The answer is 2.6
